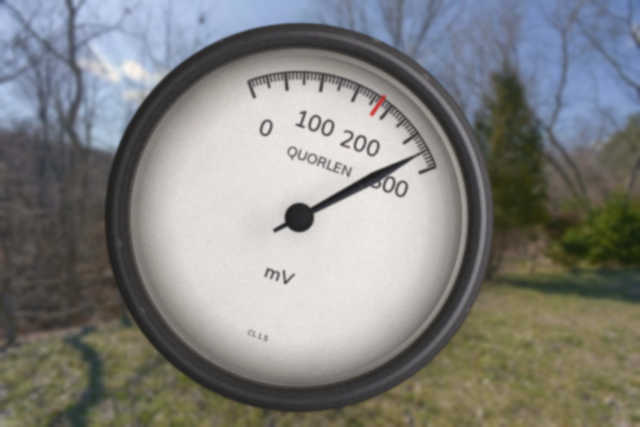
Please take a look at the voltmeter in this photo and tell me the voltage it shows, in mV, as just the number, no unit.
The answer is 275
